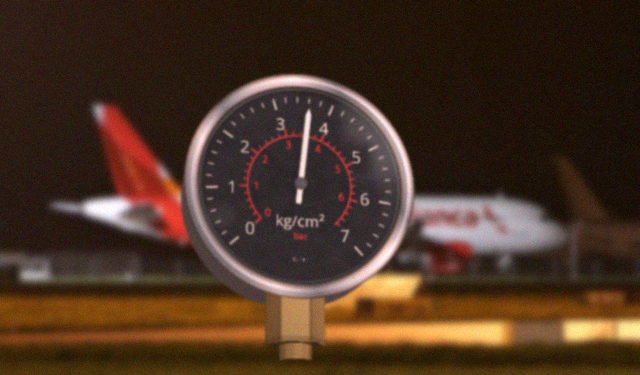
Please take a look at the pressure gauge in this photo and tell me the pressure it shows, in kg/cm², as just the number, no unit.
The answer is 3.6
